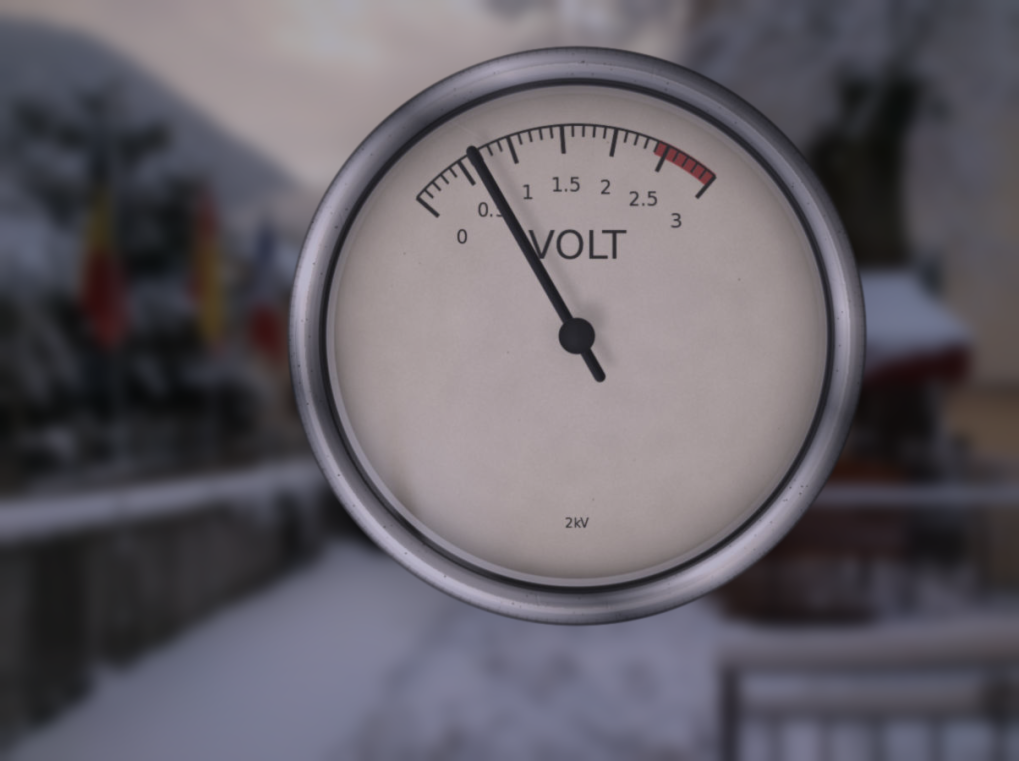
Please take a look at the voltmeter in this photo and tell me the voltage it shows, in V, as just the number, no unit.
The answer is 0.65
